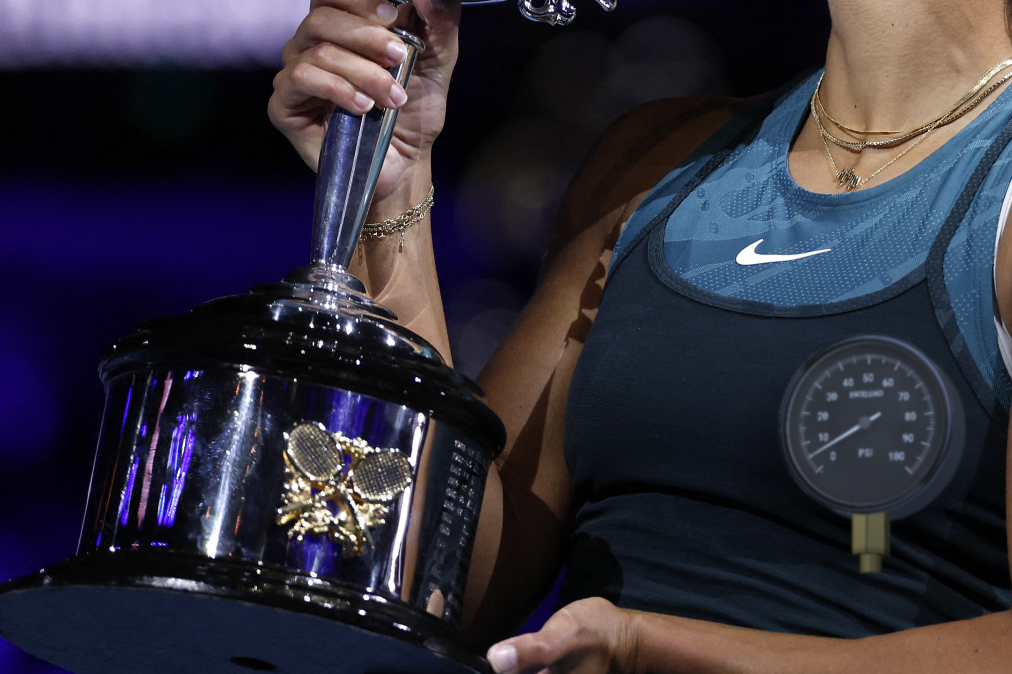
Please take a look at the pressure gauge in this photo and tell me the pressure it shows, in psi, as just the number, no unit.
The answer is 5
